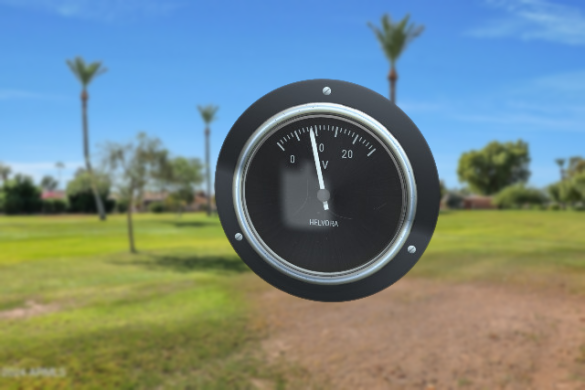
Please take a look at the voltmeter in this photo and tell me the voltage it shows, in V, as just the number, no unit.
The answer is 9
